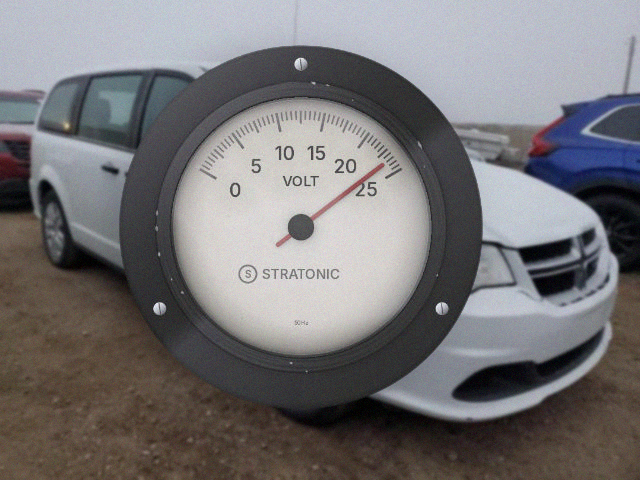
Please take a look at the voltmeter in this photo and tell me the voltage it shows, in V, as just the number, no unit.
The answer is 23.5
